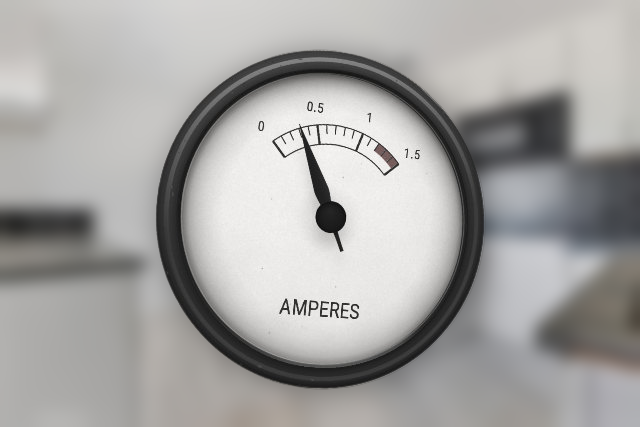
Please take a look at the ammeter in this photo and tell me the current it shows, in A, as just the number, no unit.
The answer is 0.3
